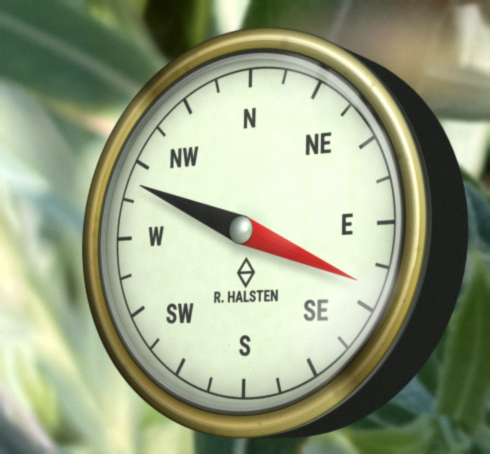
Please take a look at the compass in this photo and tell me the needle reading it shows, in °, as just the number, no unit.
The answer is 112.5
